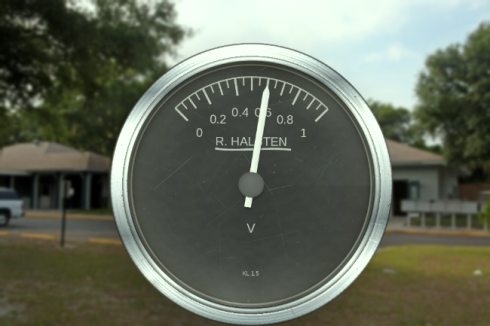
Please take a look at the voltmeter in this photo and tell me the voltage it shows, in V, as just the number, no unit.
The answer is 0.6
